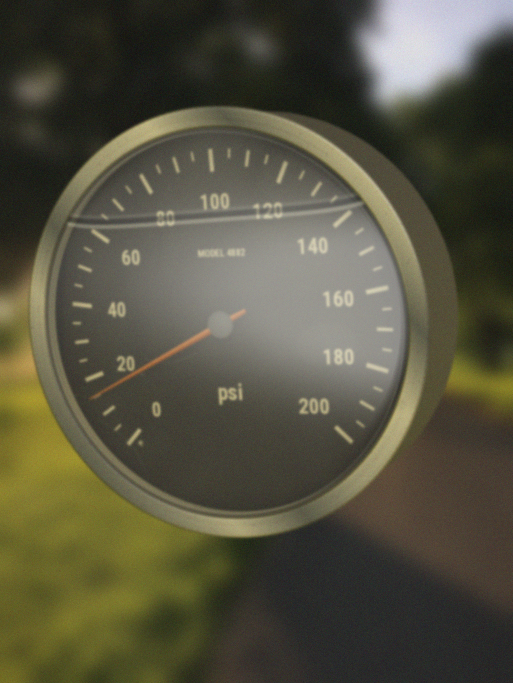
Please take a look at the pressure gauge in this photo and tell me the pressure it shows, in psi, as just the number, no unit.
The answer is 15
